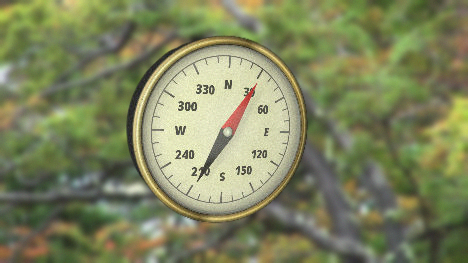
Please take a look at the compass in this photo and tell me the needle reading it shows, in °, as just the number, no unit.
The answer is 30
